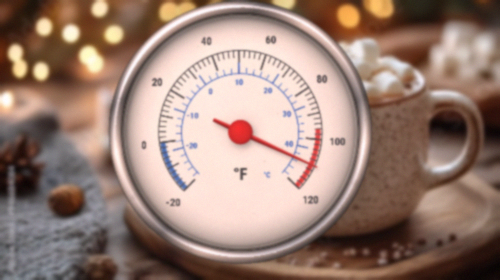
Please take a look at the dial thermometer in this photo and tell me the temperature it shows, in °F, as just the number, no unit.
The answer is 110
